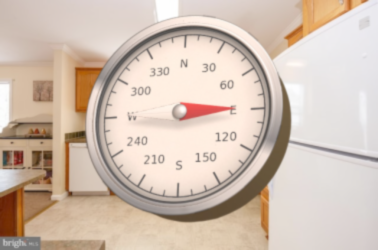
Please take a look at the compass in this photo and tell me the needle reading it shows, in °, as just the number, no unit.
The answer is 90
